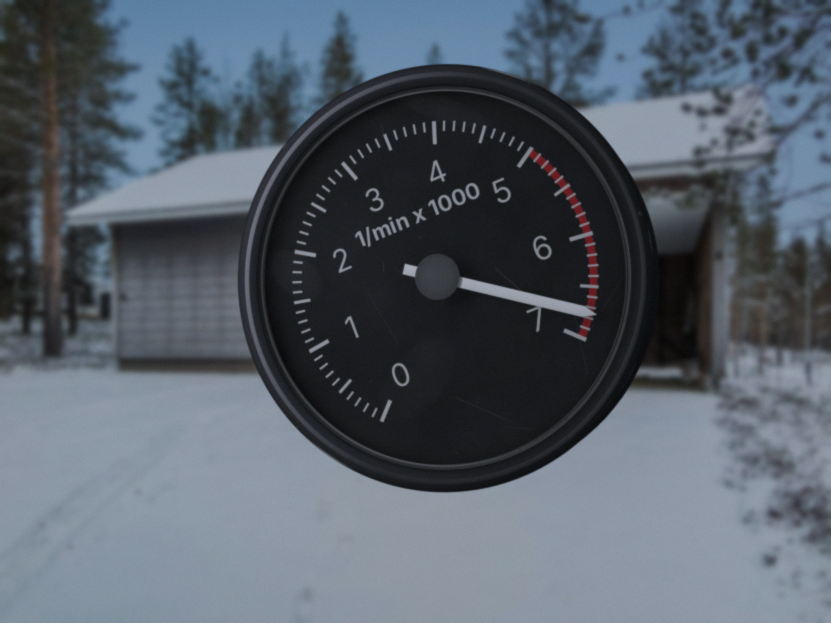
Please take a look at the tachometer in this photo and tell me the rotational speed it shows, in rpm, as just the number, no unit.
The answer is 6750
